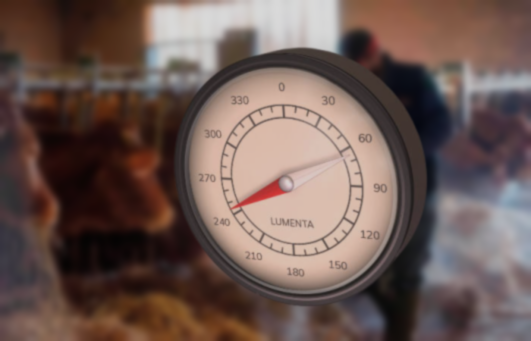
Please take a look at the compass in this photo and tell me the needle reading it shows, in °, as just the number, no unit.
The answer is 245
